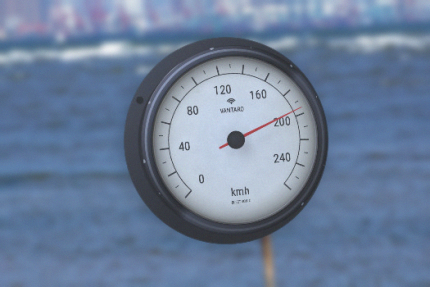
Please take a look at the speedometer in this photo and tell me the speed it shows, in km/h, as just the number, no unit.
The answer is 195
